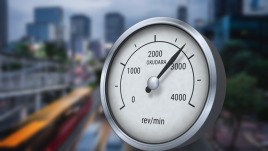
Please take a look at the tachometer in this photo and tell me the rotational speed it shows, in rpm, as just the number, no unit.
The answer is 2750
